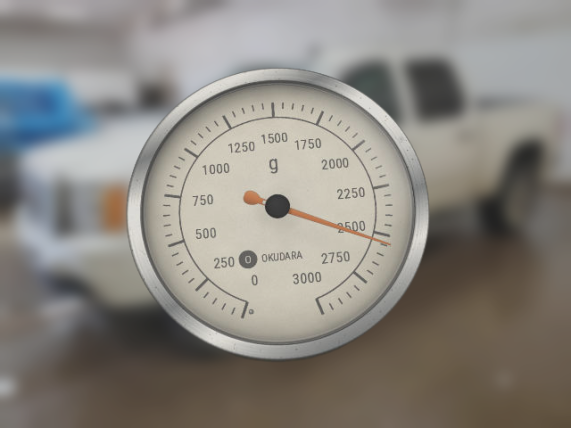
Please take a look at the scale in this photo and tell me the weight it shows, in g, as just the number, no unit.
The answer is 2550
